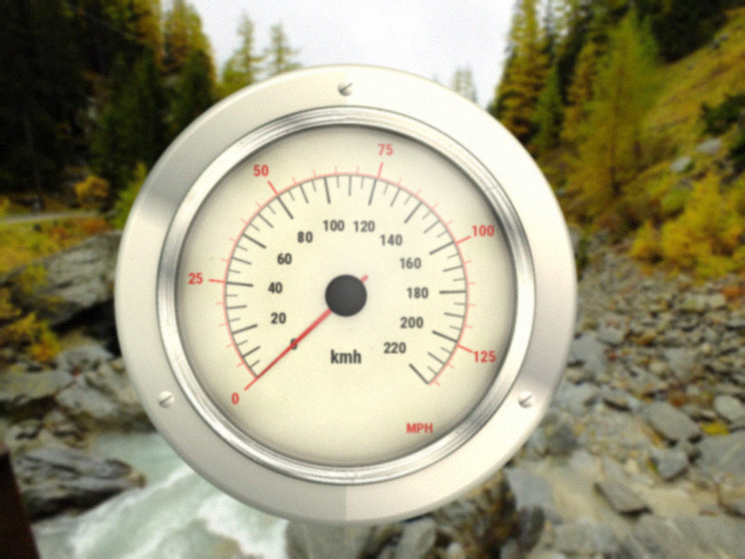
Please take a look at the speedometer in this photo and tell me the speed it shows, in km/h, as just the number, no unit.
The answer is 0
